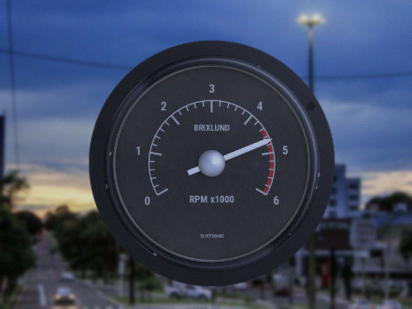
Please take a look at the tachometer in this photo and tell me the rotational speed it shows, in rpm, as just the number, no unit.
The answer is 4700
